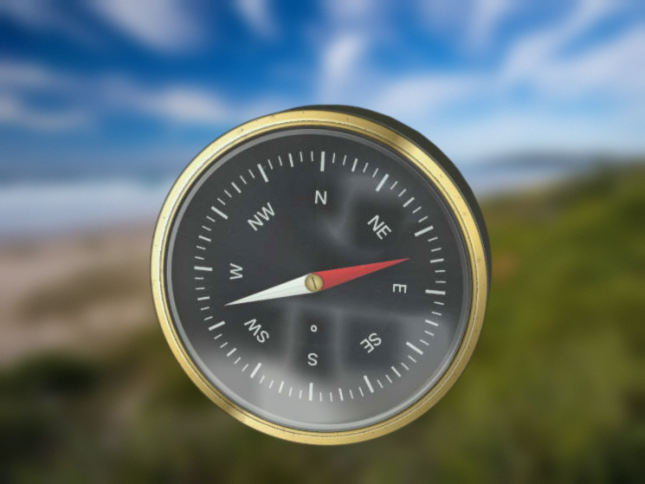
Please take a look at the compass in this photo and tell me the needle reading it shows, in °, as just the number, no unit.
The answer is 70
